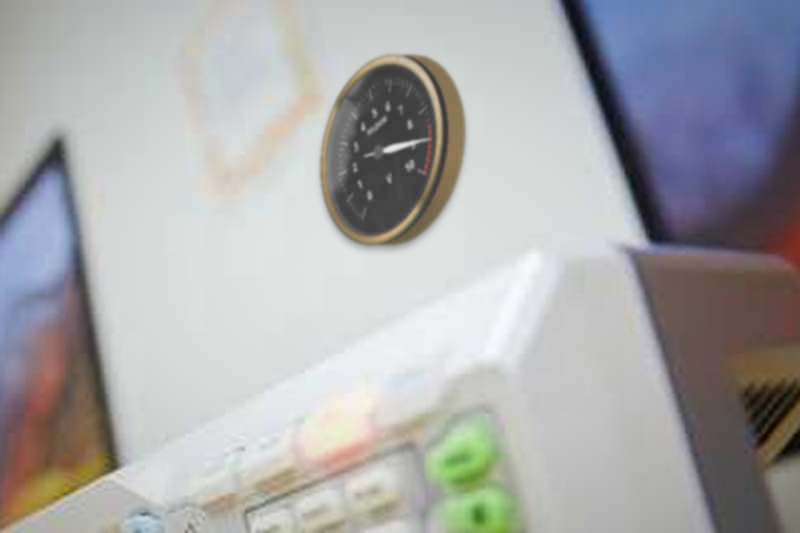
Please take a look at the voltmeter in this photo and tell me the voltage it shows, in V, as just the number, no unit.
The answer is 9
